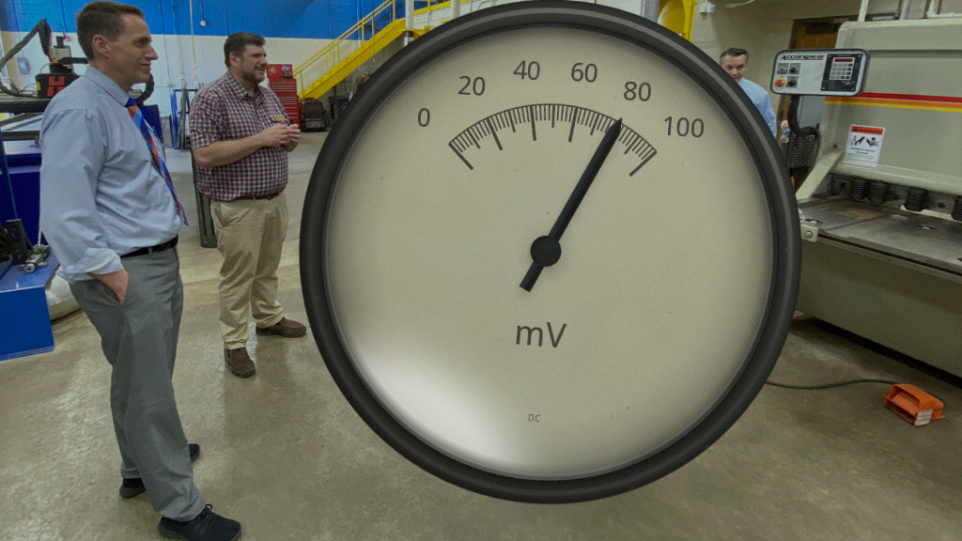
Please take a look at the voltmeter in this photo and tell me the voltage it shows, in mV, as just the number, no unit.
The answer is 80
